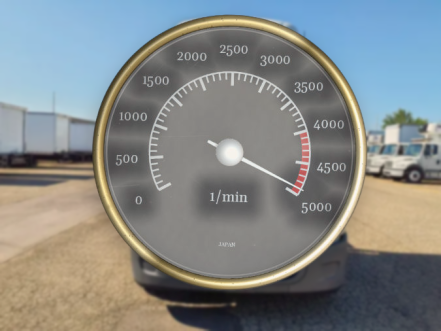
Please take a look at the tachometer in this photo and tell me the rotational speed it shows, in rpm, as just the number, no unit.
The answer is 4900
